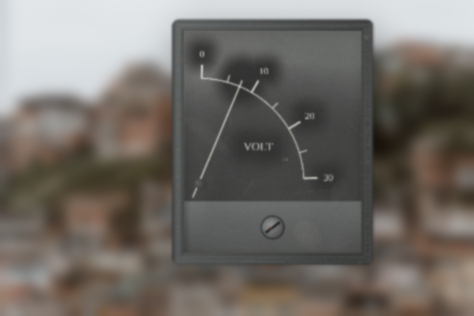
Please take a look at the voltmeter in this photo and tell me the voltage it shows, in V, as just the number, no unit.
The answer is 7.5
